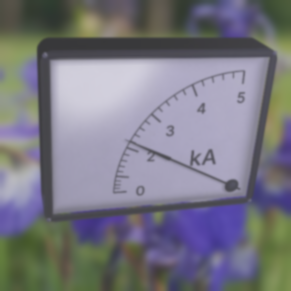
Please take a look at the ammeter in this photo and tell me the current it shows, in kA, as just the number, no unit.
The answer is 2.2
